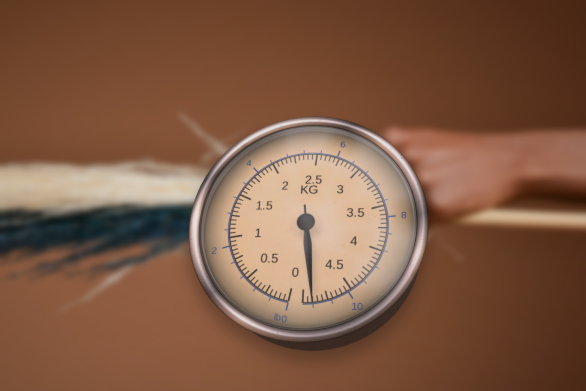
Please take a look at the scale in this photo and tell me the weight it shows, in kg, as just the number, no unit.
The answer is 4.9
